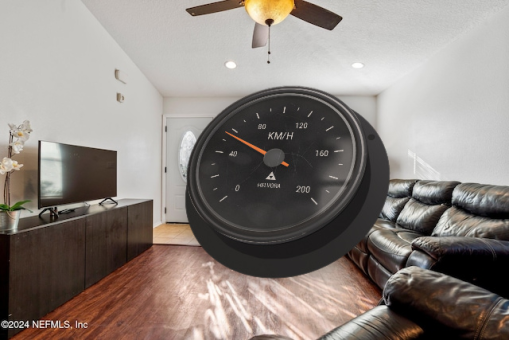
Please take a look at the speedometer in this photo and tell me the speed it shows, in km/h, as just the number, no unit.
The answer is 55
